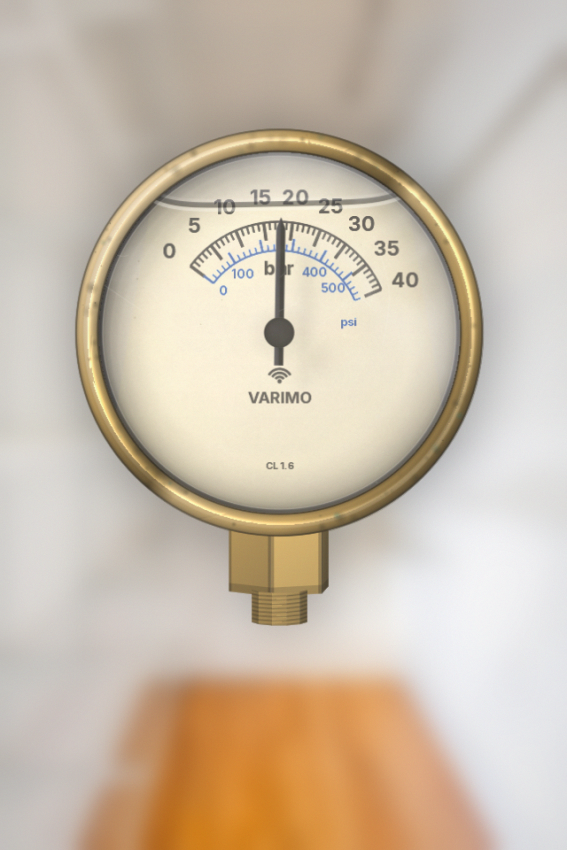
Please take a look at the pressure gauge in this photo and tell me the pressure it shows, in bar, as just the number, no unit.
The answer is 18
